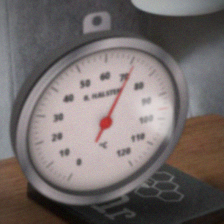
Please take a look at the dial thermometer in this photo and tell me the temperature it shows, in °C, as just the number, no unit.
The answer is 70
